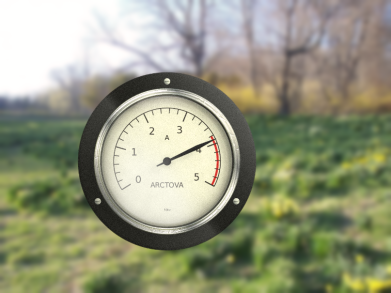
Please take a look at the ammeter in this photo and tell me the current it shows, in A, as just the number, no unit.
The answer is 3.9
